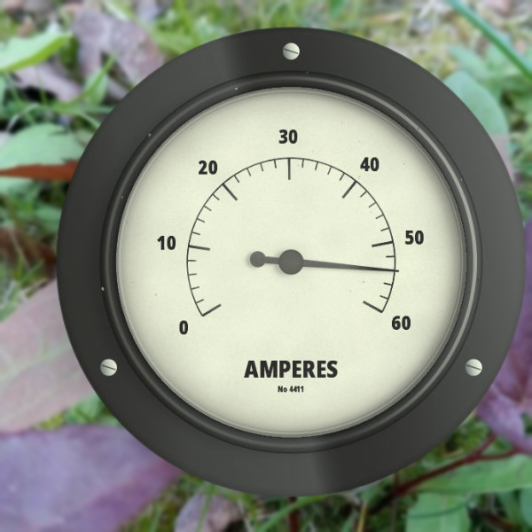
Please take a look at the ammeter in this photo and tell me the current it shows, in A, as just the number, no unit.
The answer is 54
